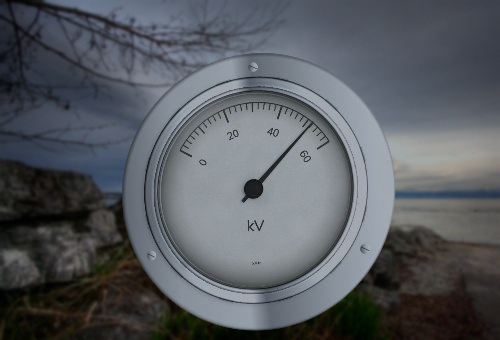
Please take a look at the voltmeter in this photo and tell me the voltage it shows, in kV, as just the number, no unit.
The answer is 52
